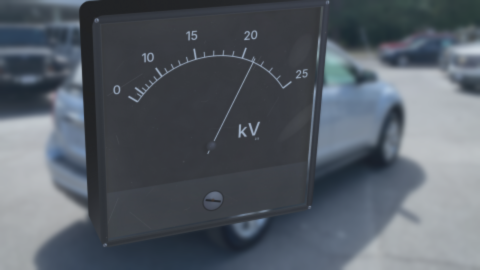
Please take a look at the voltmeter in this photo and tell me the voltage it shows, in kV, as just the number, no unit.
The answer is 21
